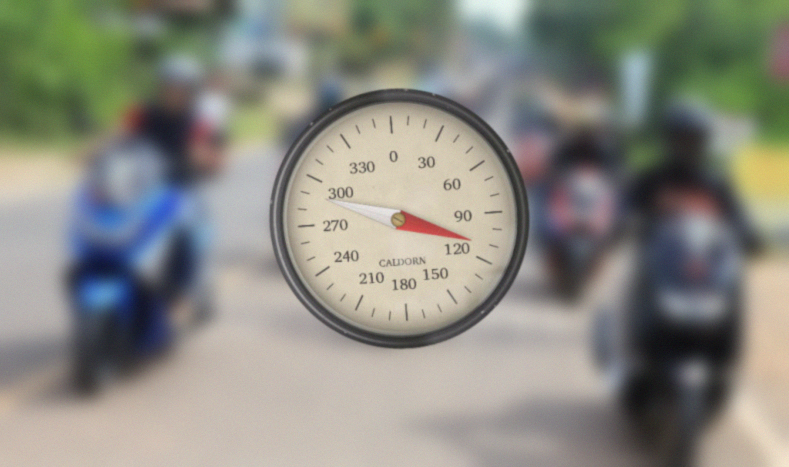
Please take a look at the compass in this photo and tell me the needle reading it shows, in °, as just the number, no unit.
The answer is 110
